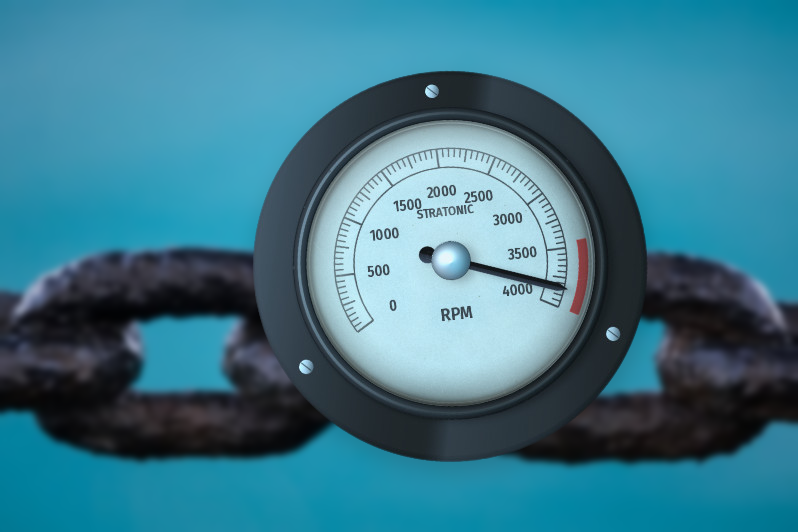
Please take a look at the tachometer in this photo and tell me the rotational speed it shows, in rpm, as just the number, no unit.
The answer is 3850
